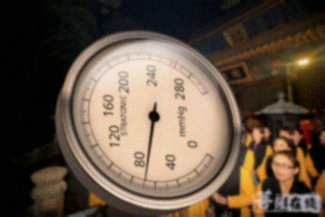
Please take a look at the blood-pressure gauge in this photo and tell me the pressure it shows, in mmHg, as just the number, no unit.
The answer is 70
